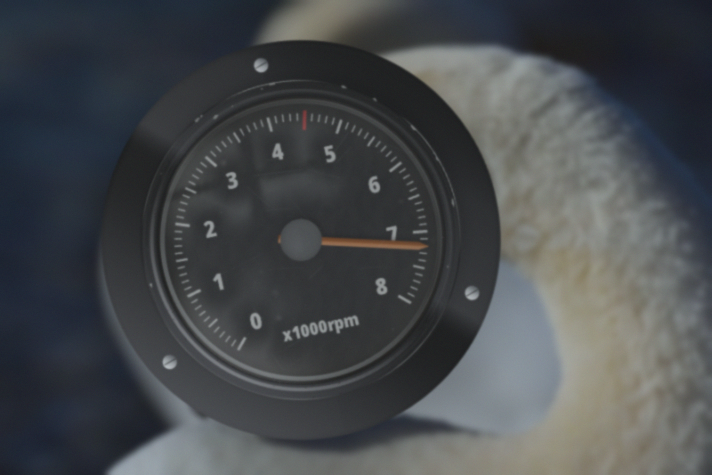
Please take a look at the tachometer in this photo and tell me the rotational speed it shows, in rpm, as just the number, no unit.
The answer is 7200
